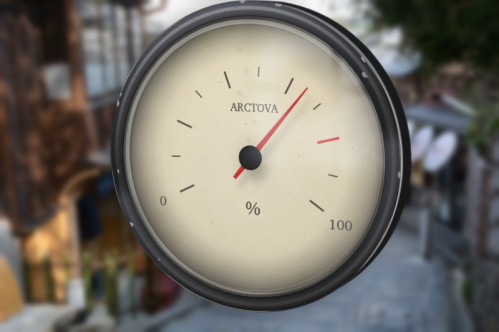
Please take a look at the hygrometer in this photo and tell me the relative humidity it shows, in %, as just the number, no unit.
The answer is 65
